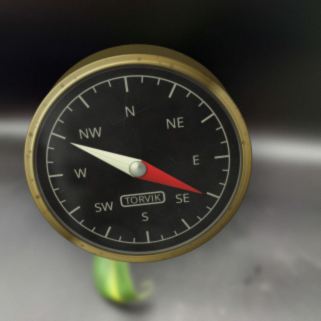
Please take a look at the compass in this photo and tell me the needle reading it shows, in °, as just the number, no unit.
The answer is 120
